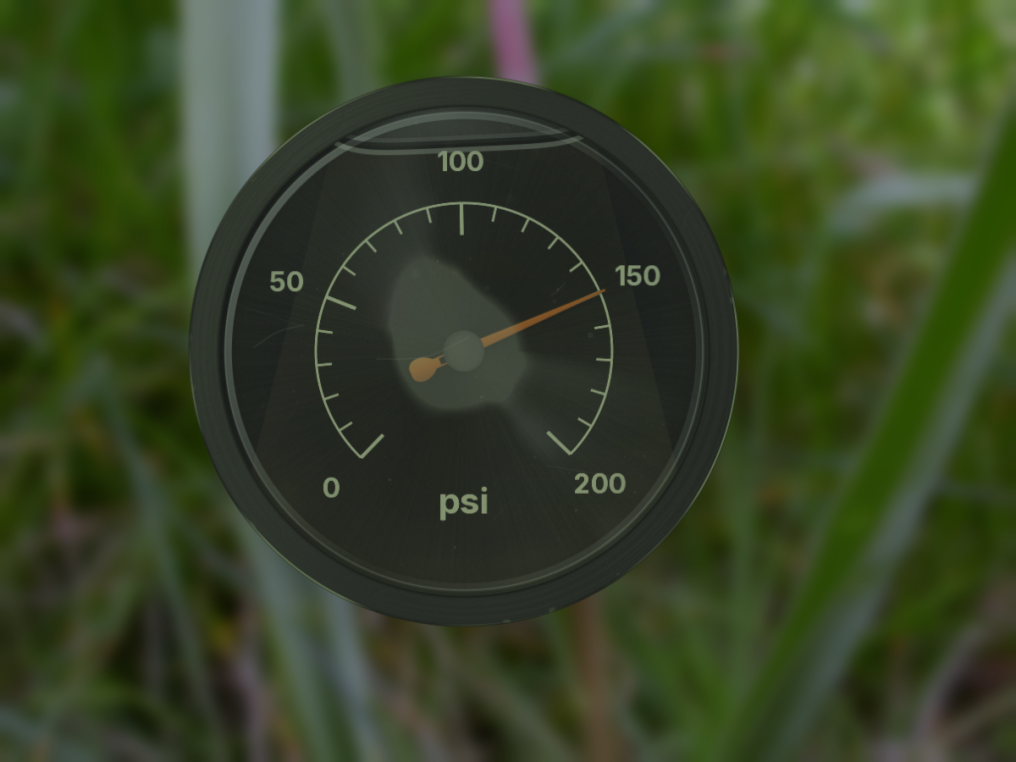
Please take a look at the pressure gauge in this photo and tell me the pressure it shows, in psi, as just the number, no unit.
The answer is 150
